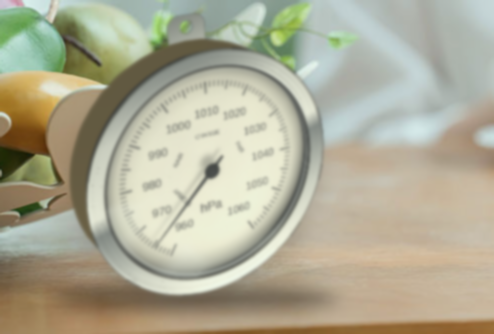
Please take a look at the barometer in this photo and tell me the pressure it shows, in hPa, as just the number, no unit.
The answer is 965
